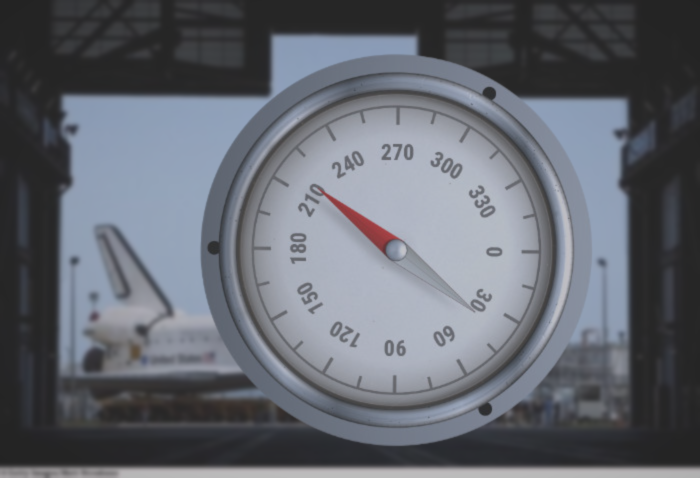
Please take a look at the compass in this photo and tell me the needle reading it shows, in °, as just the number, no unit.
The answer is 217.5
